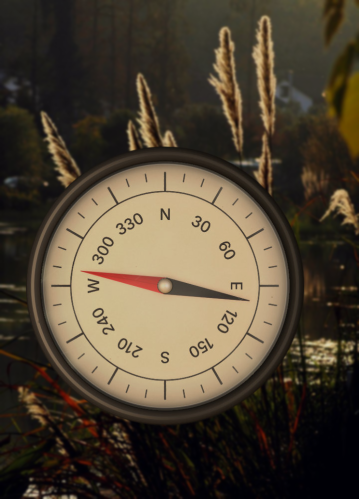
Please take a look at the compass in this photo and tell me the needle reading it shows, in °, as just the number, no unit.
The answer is 280
